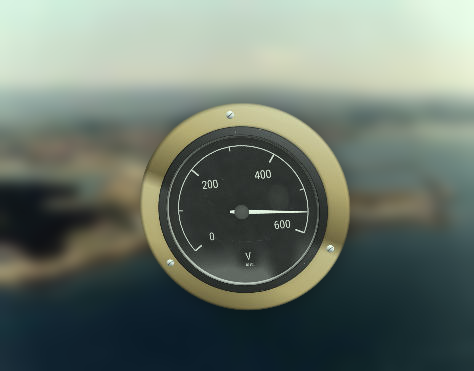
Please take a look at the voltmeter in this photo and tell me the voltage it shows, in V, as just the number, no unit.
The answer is 550
